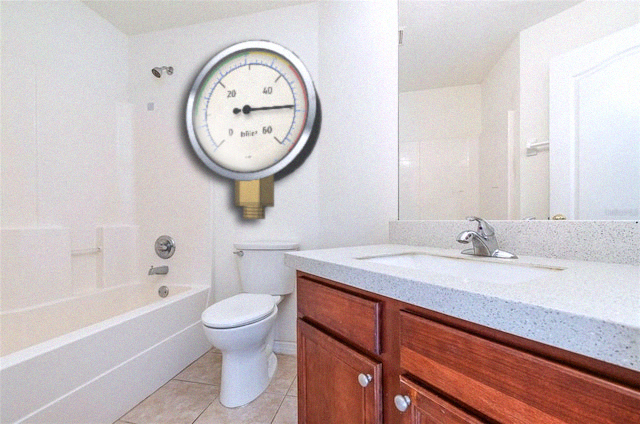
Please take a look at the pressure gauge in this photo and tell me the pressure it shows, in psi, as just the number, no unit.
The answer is 50
